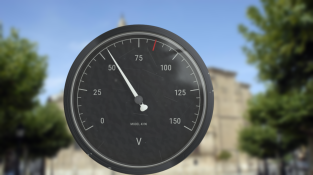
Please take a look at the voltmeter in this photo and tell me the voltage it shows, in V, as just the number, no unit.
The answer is 55
